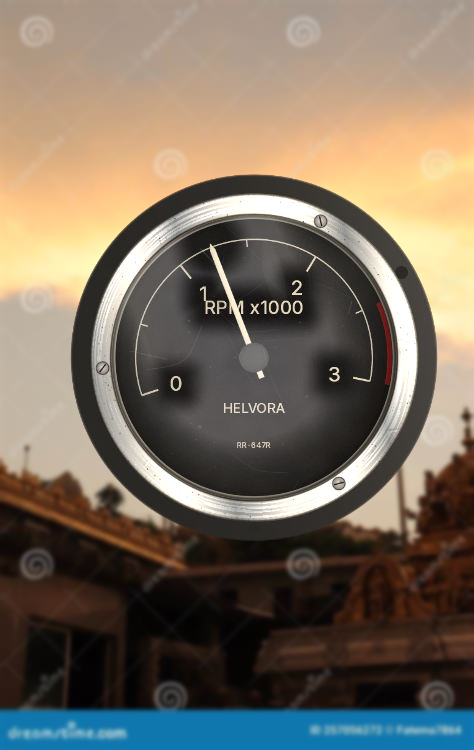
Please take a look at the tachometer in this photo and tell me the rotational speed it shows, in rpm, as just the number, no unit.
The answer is 1250
